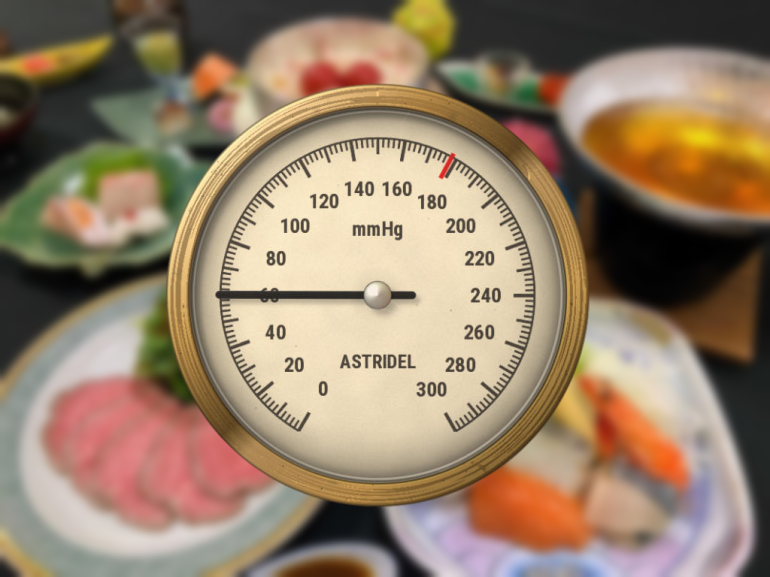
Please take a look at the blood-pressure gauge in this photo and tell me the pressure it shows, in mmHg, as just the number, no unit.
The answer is 60
